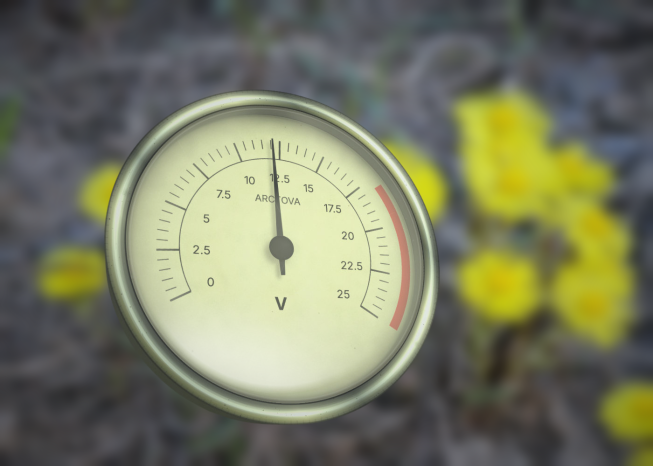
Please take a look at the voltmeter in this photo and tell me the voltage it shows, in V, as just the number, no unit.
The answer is 12
